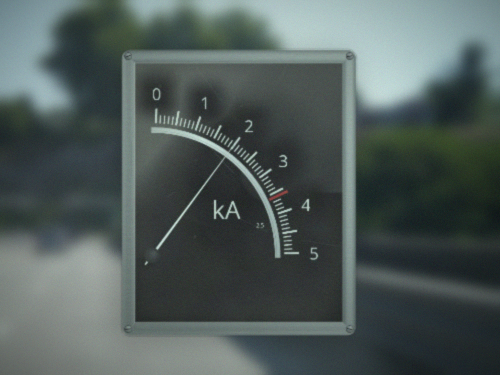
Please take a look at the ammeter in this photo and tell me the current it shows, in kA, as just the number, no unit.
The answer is 2
